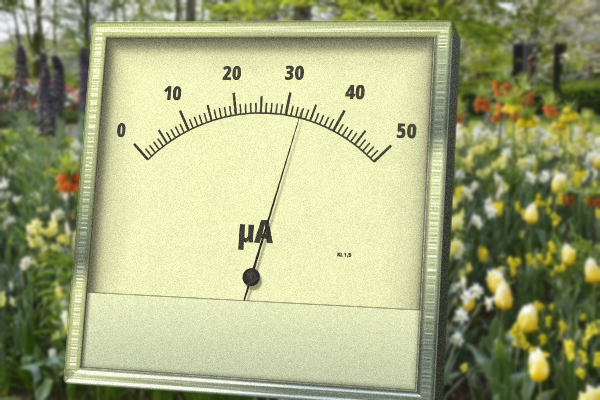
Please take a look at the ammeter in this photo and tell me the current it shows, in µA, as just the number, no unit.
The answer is 33
